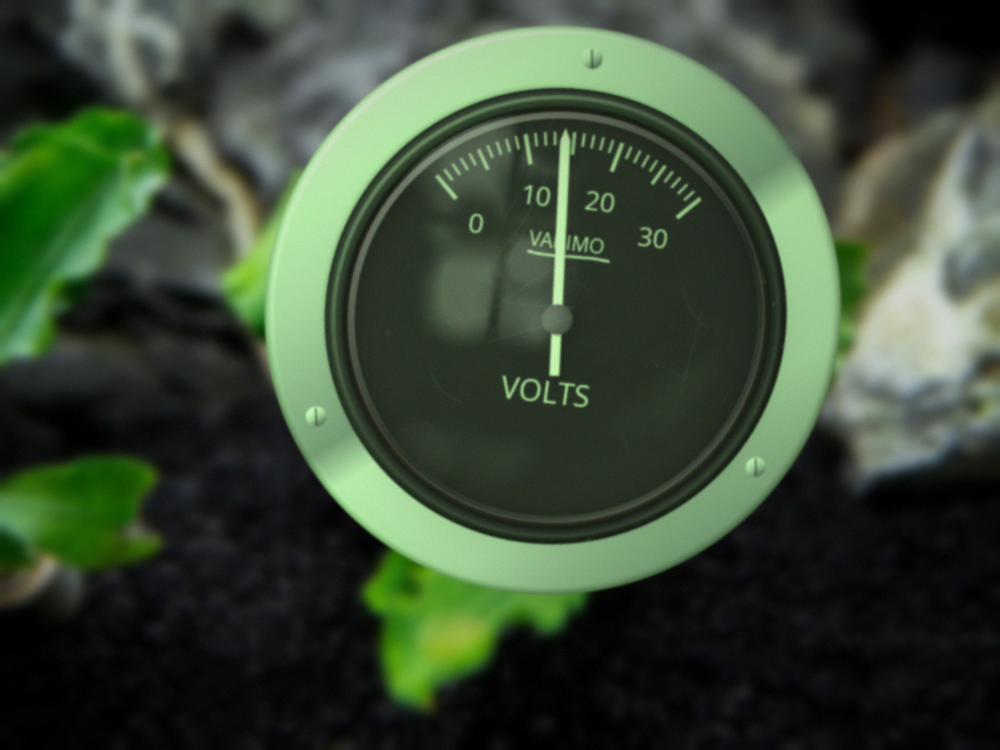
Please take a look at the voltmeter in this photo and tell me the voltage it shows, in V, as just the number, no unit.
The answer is 14
